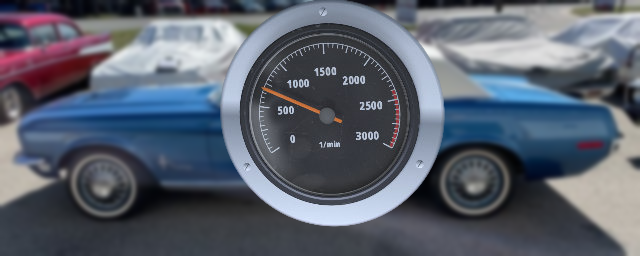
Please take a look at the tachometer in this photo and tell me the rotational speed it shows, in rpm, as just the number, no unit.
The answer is 700
